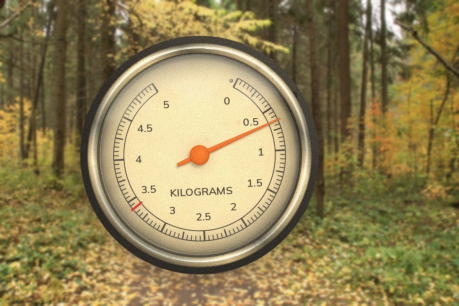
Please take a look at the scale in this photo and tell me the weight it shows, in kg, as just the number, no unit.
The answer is 0.65
